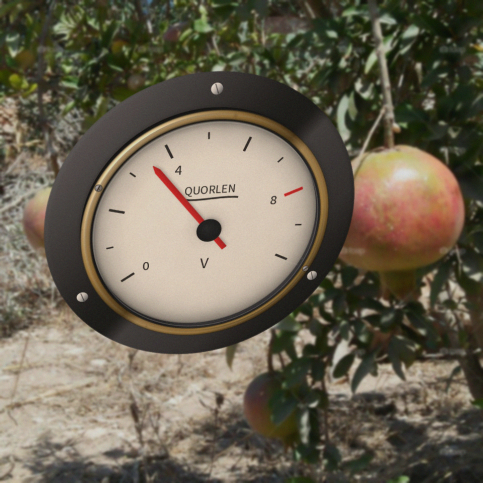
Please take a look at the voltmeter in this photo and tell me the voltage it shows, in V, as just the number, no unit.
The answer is 3.5
